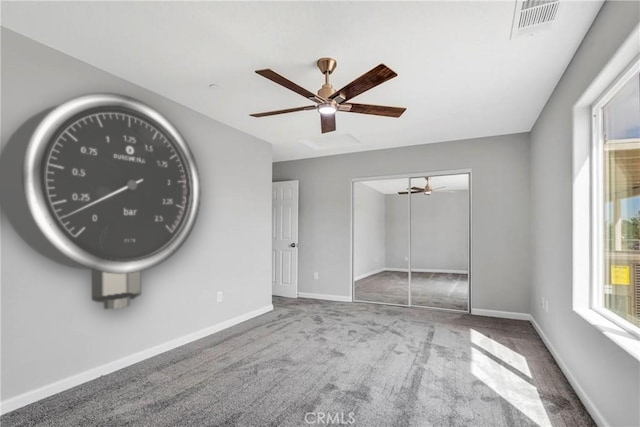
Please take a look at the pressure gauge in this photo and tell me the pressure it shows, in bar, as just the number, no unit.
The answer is 0.15
